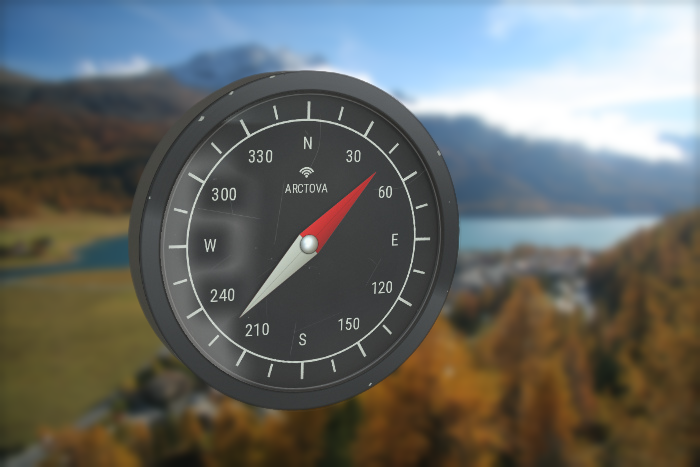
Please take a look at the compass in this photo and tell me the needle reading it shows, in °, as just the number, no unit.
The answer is 45
